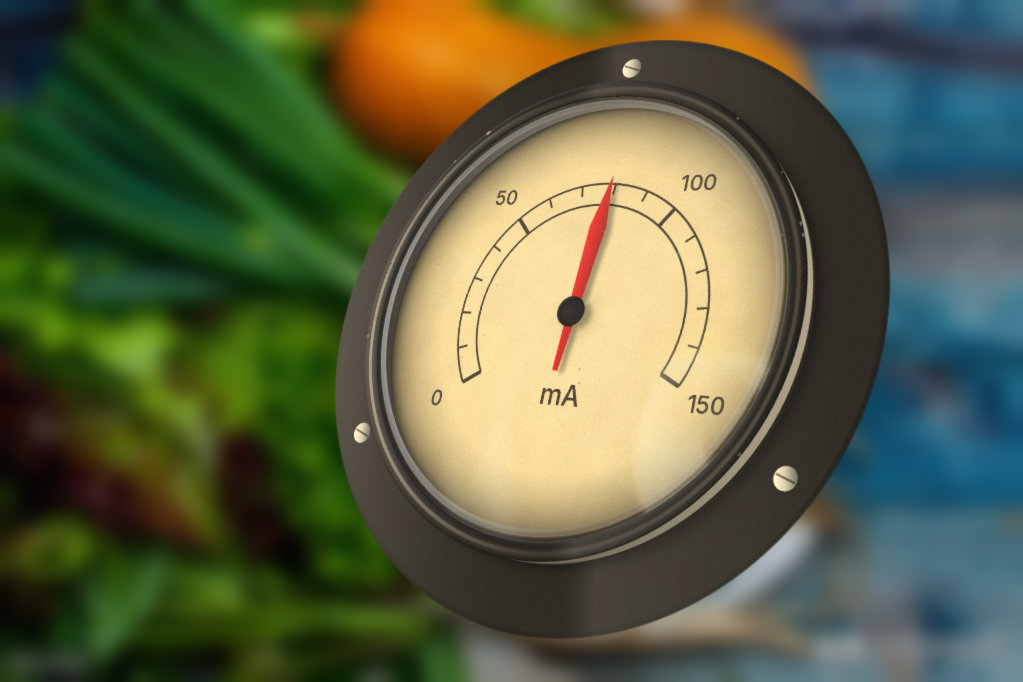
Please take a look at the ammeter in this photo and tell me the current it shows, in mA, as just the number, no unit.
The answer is 80
